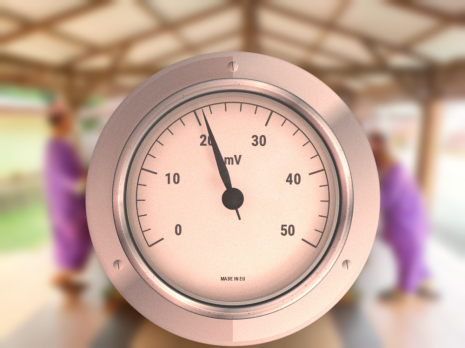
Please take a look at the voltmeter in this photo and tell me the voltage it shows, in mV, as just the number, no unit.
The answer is 21
